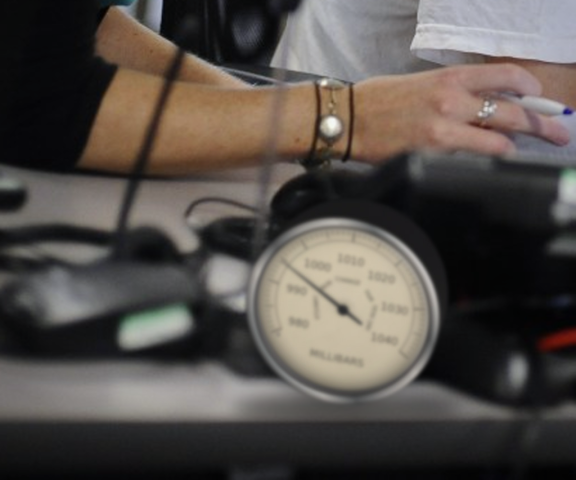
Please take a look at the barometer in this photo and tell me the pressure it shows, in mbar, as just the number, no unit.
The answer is 995
